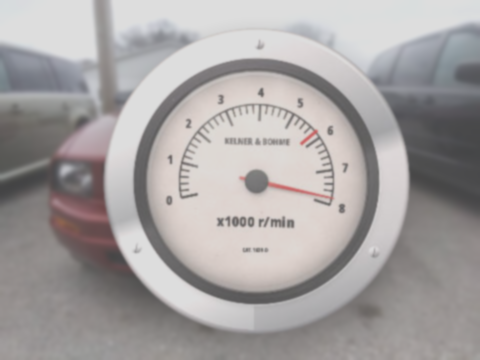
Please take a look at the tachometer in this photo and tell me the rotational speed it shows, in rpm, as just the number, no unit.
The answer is 7800
